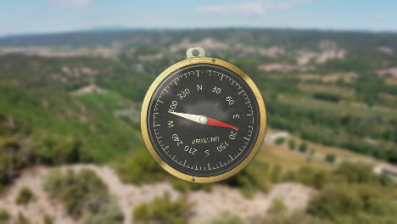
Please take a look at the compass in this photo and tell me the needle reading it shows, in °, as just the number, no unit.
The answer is 110
